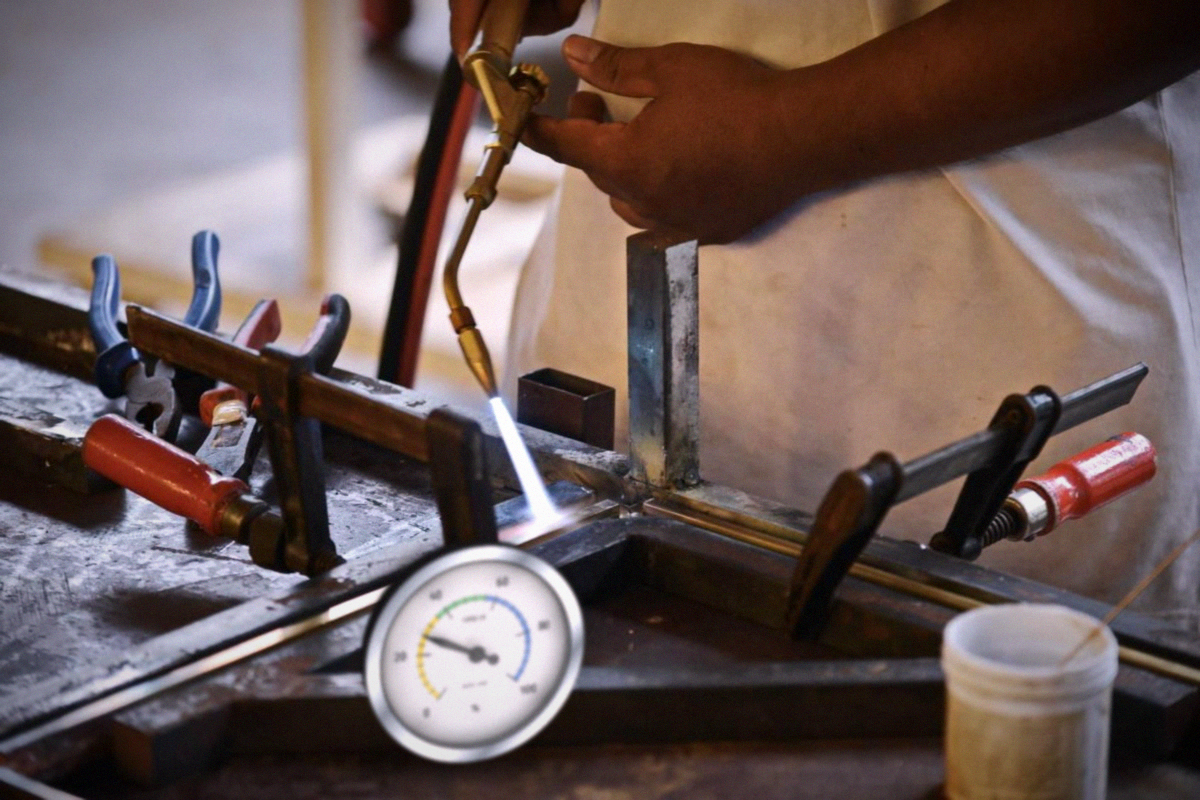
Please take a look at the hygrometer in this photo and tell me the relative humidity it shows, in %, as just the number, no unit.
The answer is 28
